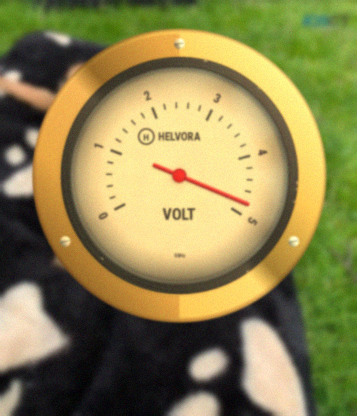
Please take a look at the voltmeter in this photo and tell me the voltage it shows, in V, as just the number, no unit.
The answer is 4.8
